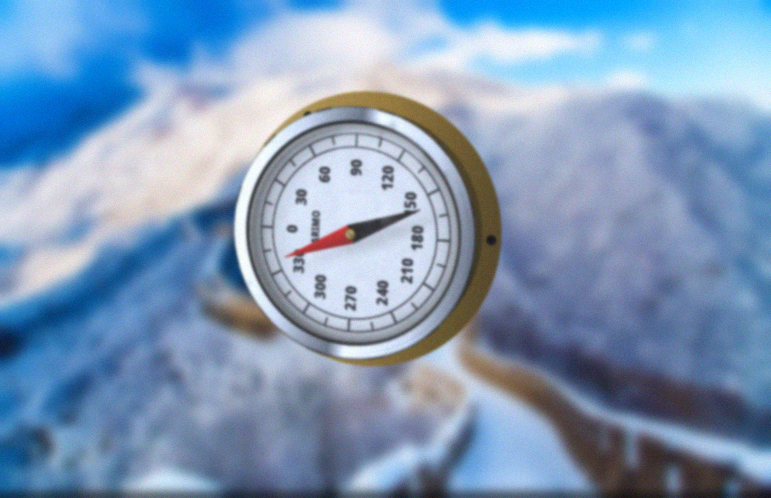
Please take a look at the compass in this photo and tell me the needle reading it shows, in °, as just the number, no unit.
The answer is 337.5
